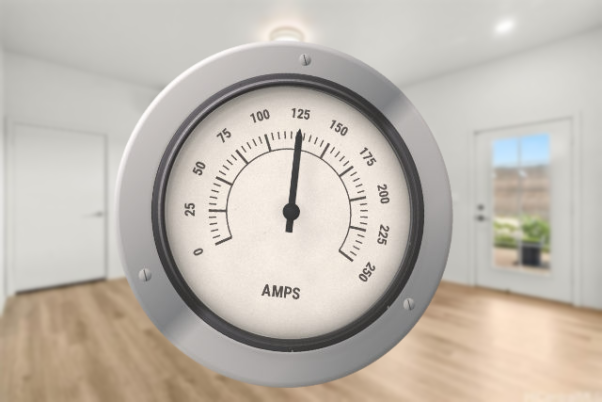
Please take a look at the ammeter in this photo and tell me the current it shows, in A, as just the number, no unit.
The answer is 125
